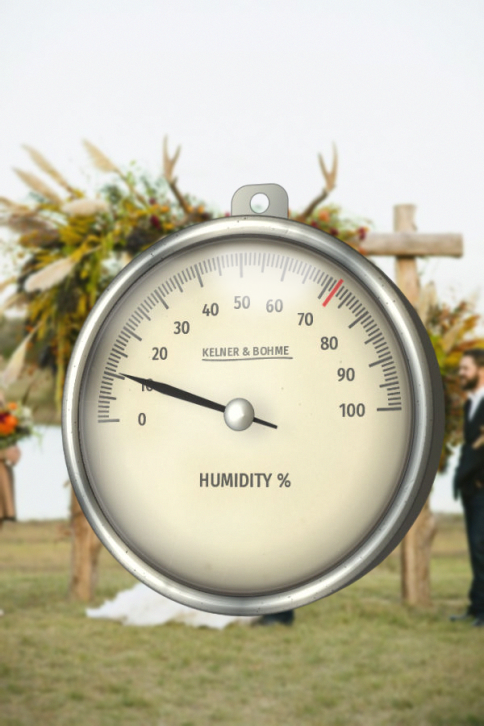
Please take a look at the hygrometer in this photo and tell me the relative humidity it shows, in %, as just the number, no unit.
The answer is 11
